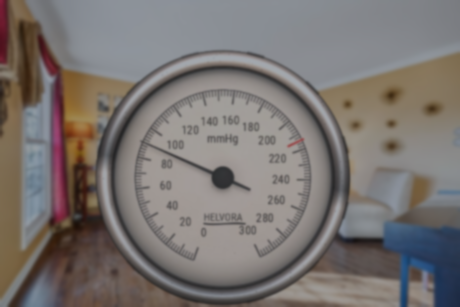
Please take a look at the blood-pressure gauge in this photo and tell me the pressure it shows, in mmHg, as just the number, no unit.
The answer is 90
